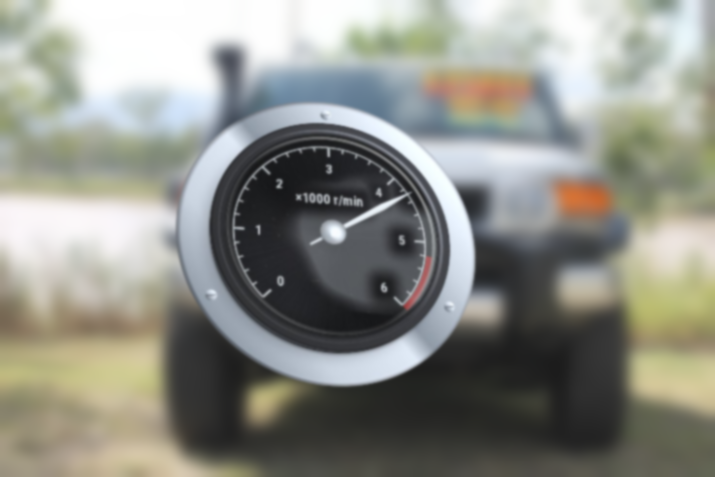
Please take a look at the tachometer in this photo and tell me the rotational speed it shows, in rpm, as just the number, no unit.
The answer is 4300
